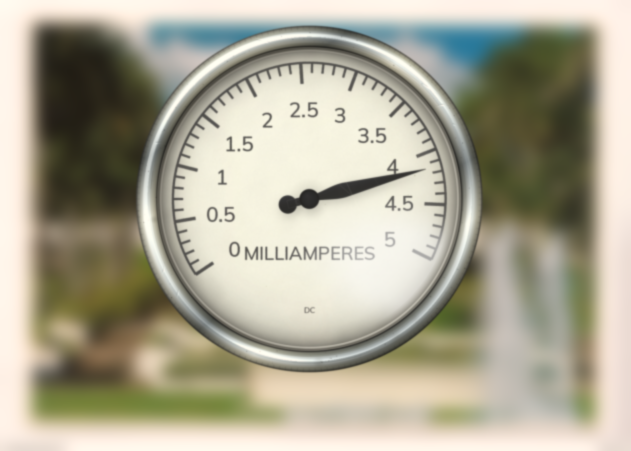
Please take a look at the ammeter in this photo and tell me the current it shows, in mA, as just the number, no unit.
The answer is 4.15
